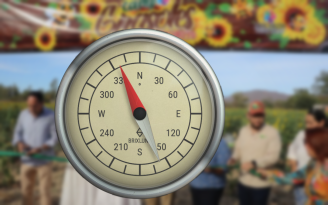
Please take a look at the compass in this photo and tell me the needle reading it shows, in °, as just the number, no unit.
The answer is 337.5
